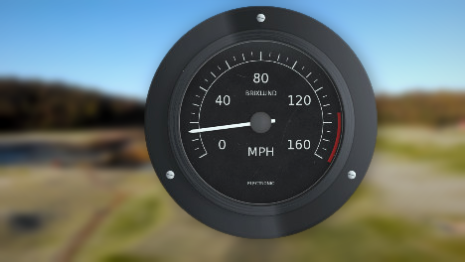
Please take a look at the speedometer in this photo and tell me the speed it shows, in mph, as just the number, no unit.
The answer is 15
